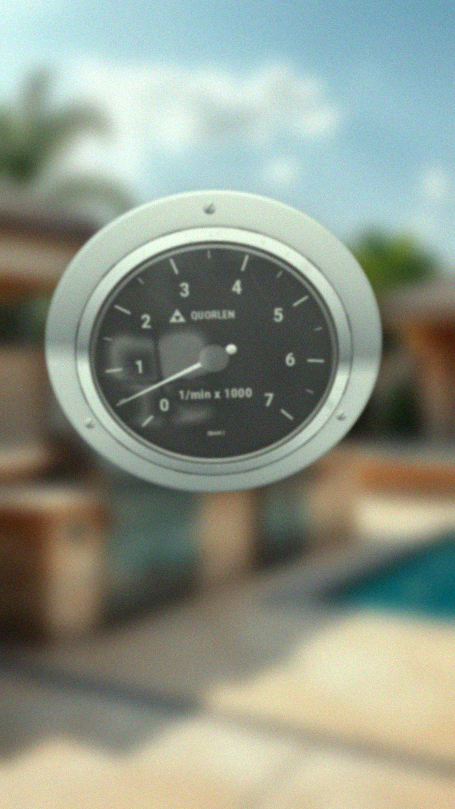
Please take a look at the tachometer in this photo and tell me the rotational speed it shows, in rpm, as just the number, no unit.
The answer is 500
